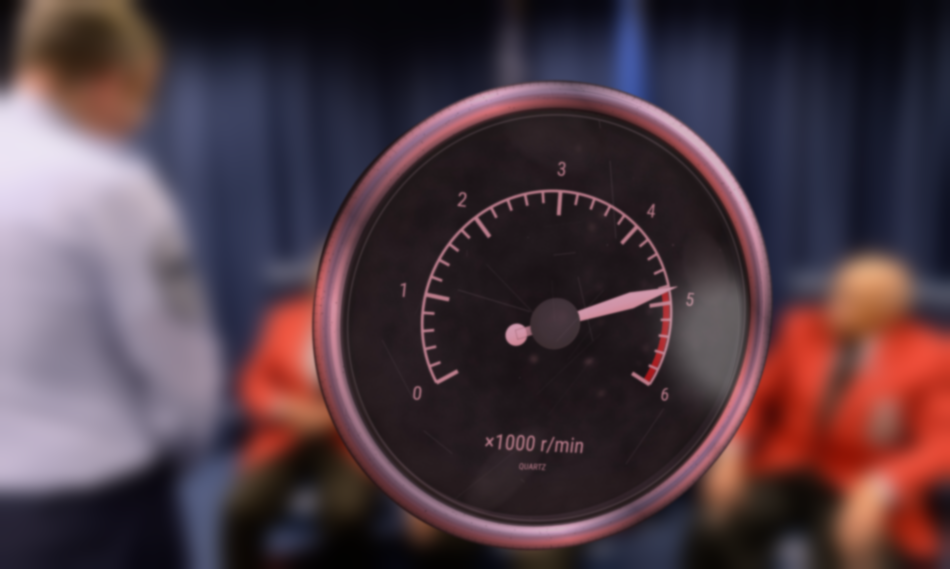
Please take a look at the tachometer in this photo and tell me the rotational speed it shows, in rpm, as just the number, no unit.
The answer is 4800
